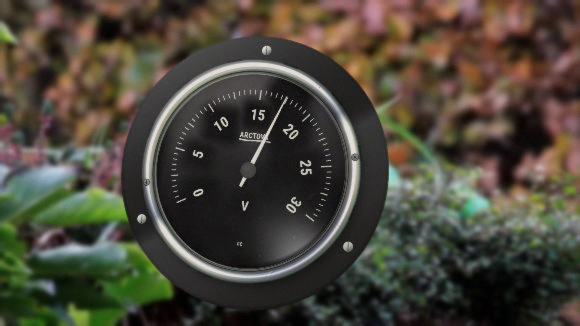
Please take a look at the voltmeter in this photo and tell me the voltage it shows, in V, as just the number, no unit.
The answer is 17.5
